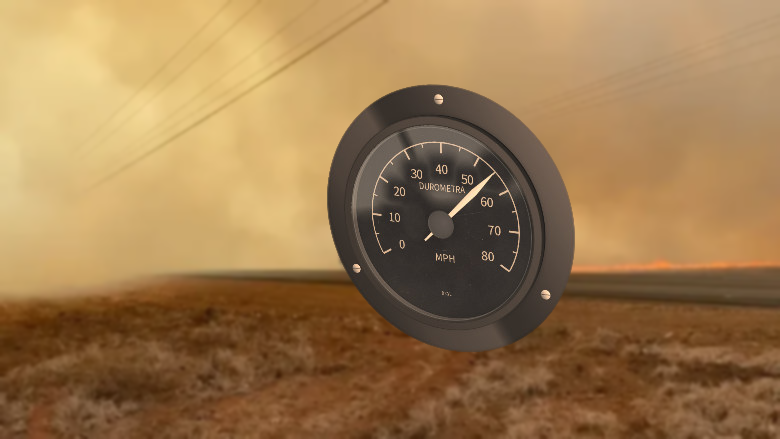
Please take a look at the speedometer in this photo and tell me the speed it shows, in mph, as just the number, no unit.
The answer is 55
